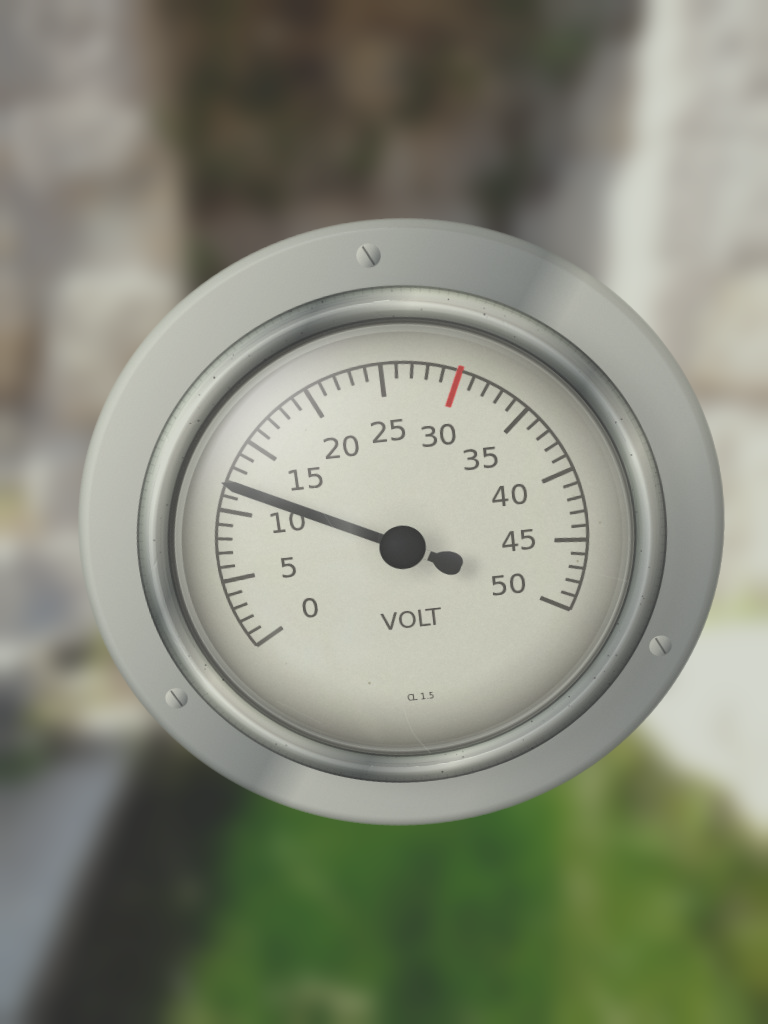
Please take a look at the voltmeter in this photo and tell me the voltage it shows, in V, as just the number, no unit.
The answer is 12
